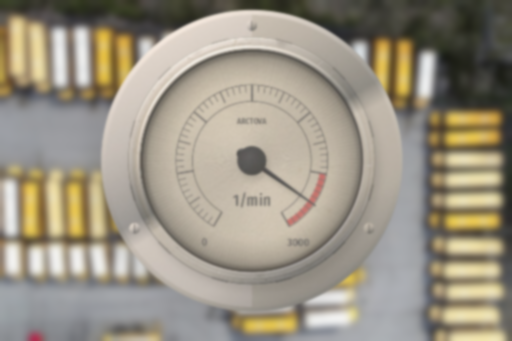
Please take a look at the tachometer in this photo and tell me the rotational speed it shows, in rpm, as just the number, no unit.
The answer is 2750
